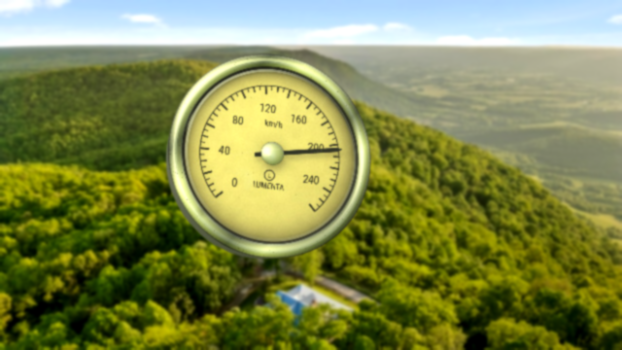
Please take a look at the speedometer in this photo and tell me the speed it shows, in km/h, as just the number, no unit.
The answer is 205
